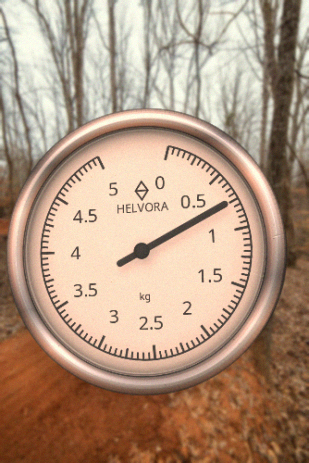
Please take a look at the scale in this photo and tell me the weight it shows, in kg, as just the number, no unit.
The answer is 0.75
